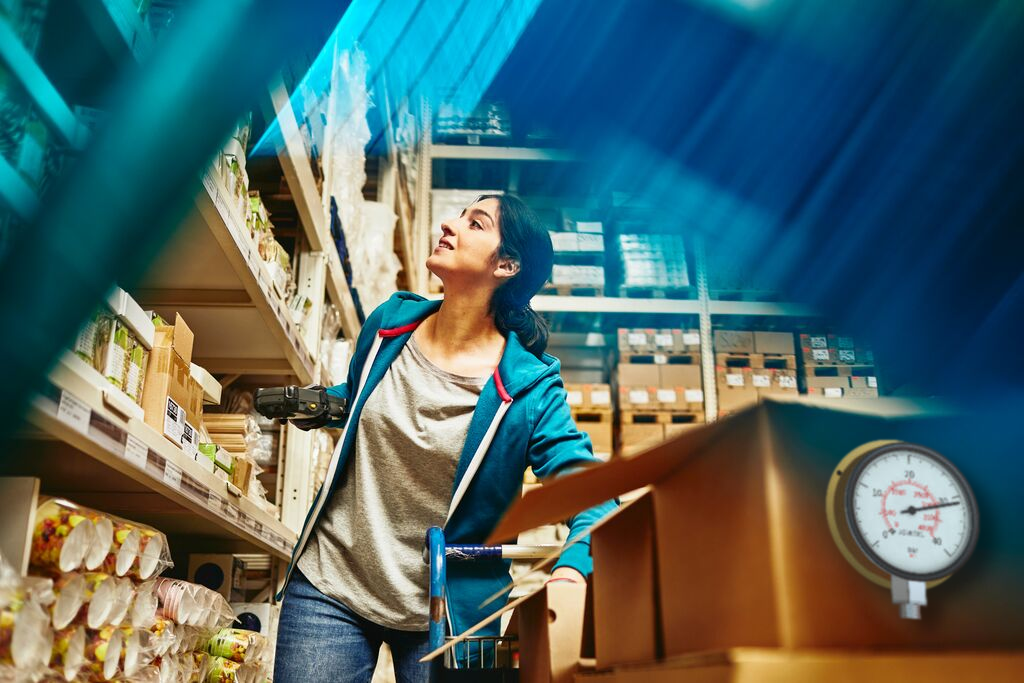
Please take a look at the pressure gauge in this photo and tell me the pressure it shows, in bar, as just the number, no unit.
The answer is 31
